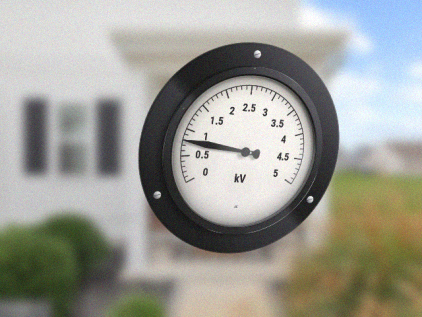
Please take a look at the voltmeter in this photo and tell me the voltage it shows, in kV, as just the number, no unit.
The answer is 0.8
